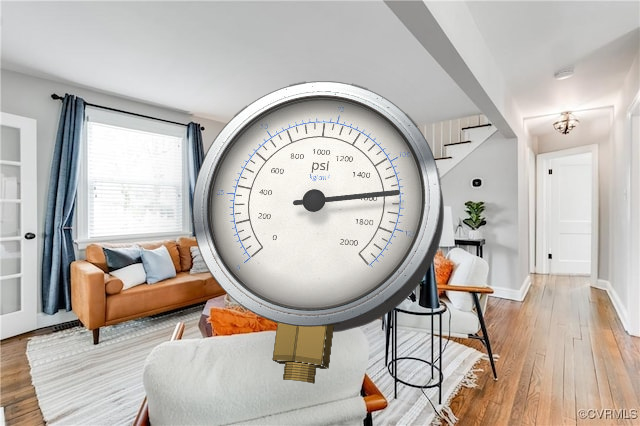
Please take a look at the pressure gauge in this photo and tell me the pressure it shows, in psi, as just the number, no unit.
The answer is 1600
